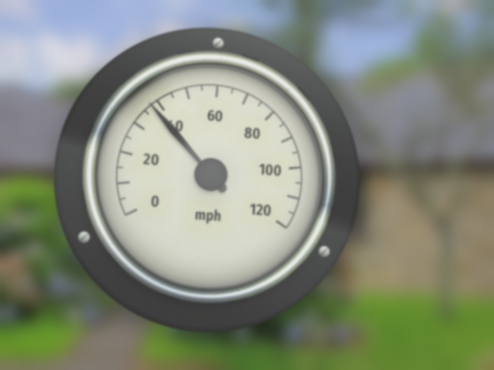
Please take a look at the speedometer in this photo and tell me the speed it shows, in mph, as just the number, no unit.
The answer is 37.5
